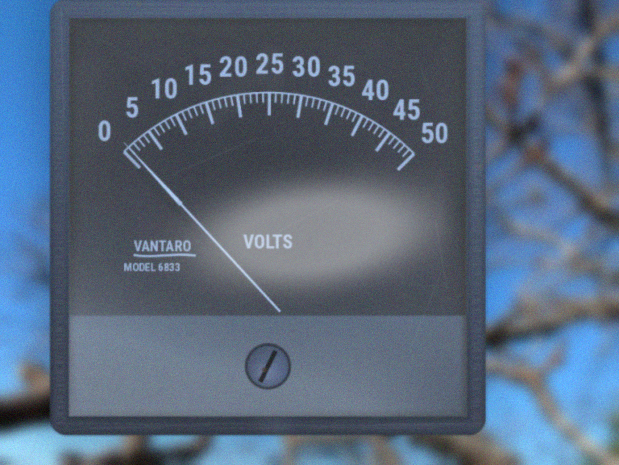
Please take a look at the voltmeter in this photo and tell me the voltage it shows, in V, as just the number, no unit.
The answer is 1
